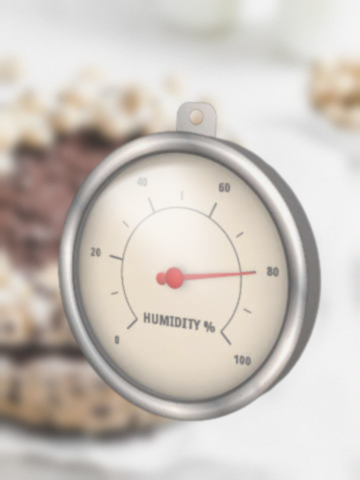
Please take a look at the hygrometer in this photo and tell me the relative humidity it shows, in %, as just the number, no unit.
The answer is 80
